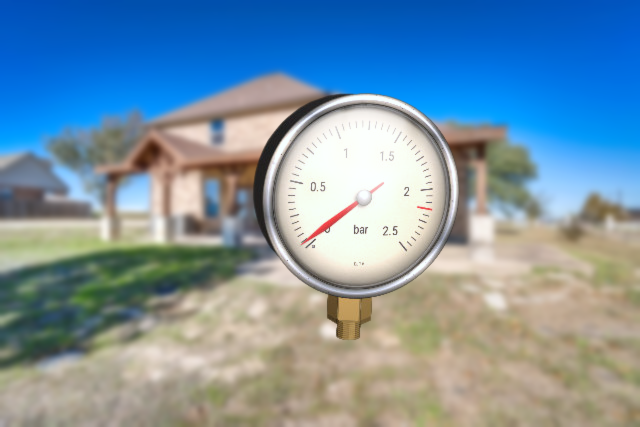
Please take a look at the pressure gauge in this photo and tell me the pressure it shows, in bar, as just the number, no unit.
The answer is 0.05
